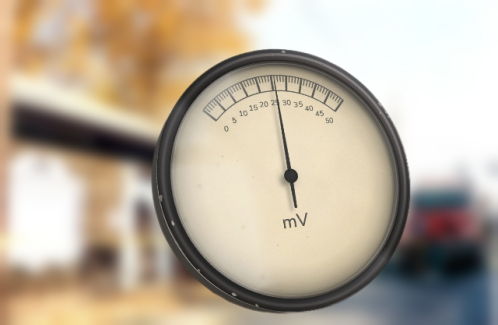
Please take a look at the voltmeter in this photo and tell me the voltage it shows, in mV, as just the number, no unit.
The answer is 25
